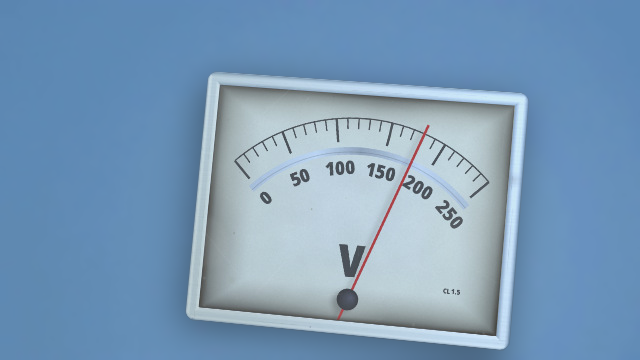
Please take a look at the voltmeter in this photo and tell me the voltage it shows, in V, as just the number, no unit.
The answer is 180
